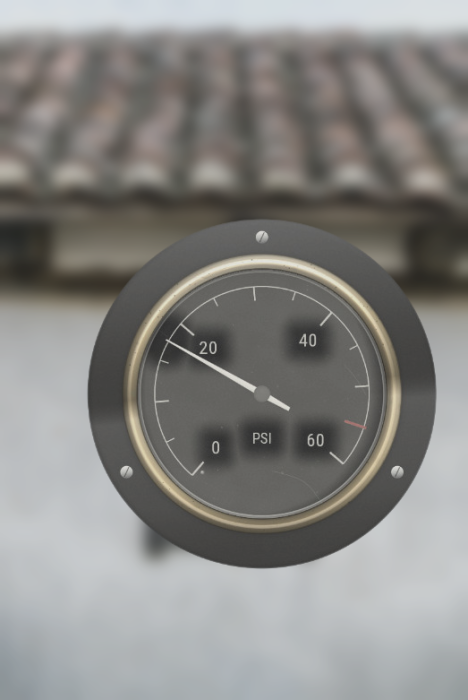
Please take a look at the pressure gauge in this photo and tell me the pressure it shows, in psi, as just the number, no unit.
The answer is 17.5
